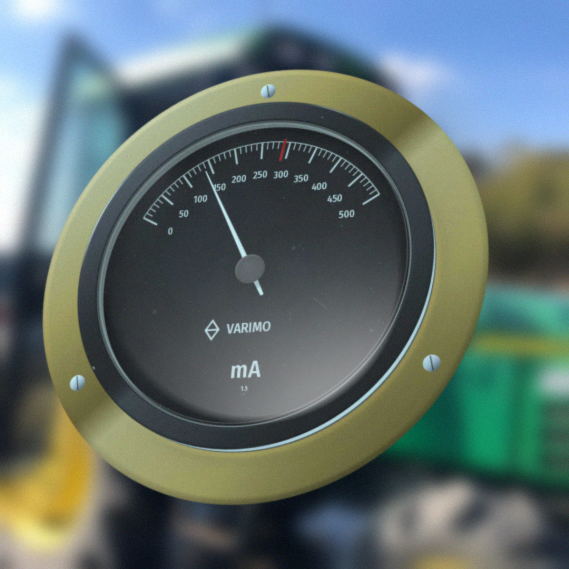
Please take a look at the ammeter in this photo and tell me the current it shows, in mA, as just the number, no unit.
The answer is 140
